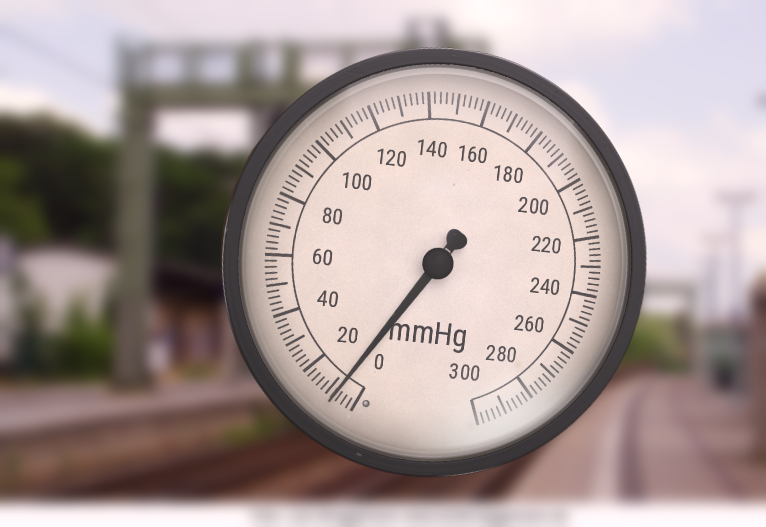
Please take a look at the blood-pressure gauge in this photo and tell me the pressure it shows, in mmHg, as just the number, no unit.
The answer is 8
